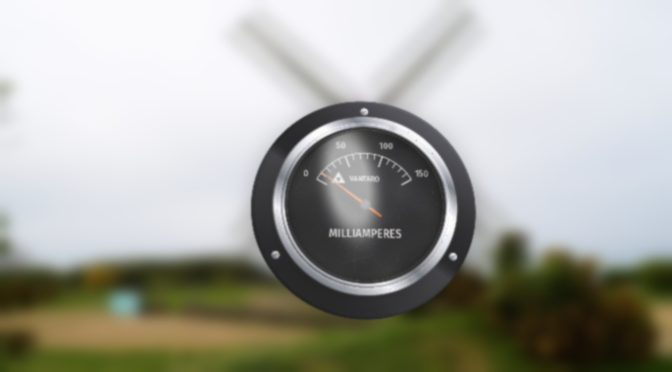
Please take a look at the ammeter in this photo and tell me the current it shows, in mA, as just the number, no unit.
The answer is 10
